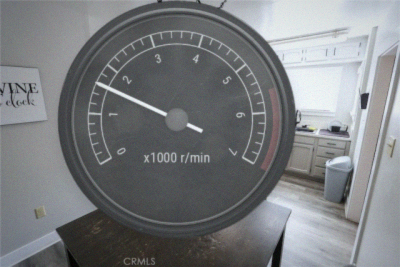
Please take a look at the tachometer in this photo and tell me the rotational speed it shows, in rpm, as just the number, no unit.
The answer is 1600
